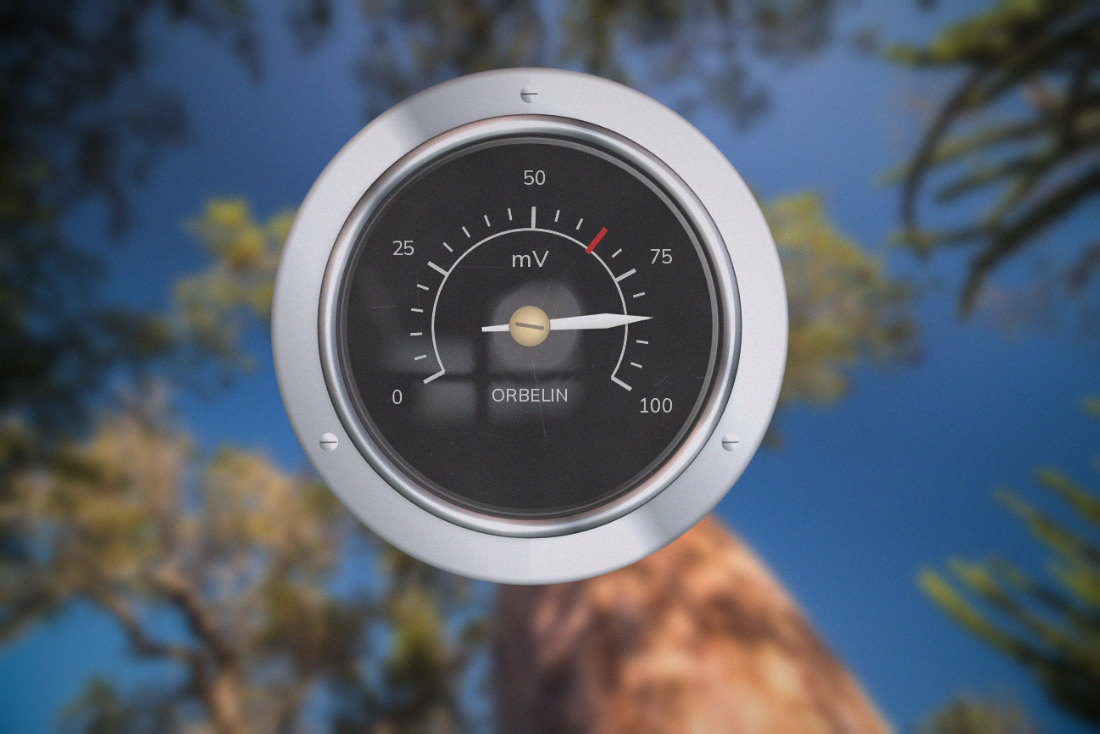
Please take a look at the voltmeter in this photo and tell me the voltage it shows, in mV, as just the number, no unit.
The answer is 85
